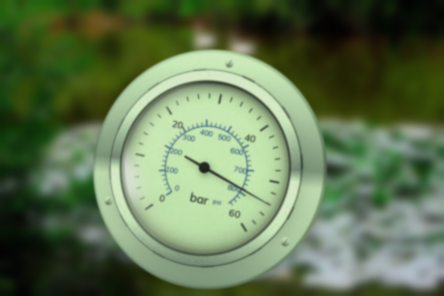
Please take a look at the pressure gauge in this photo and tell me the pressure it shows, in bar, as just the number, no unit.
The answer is 54
